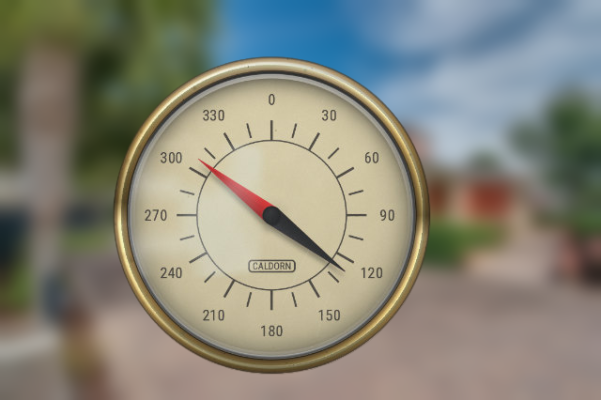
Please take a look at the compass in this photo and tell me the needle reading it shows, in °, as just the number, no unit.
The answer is 307.5
